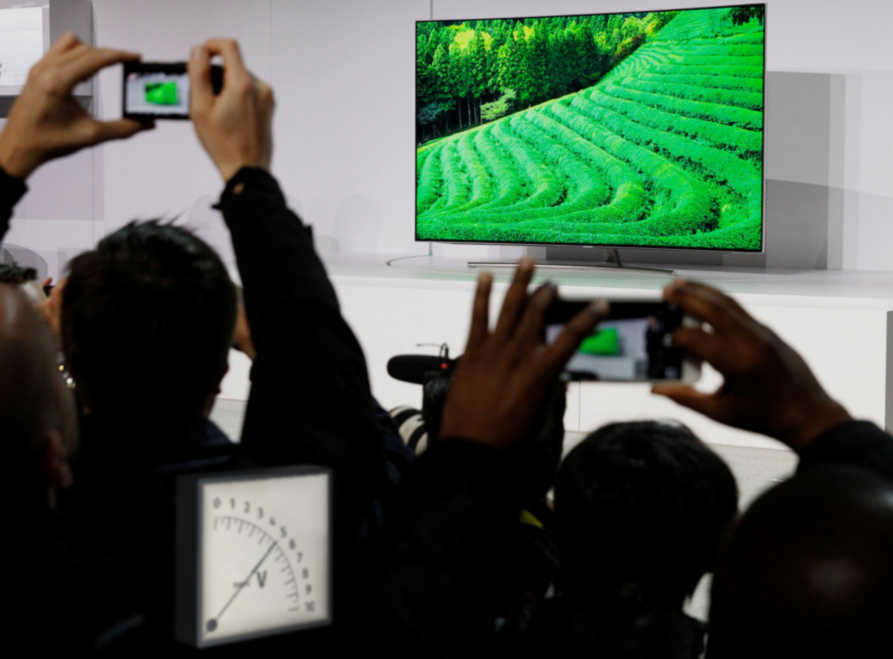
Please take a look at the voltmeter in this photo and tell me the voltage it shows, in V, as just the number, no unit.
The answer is 5
